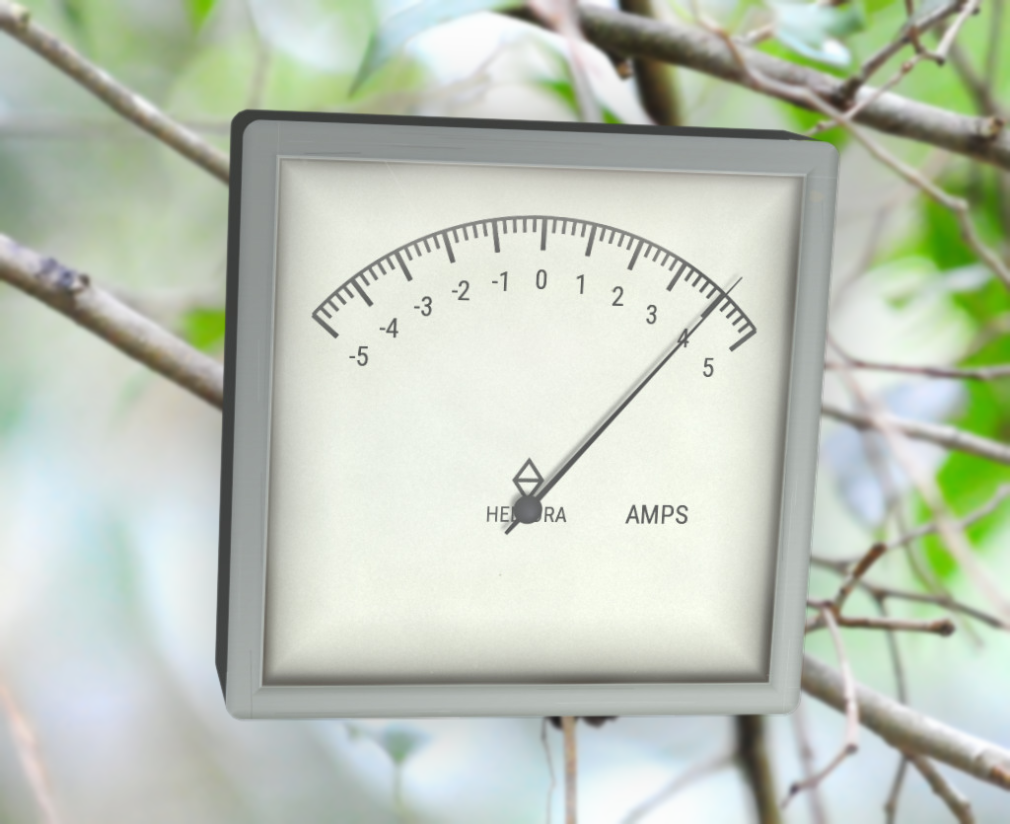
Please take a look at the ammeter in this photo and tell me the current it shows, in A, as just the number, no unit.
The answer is 4
